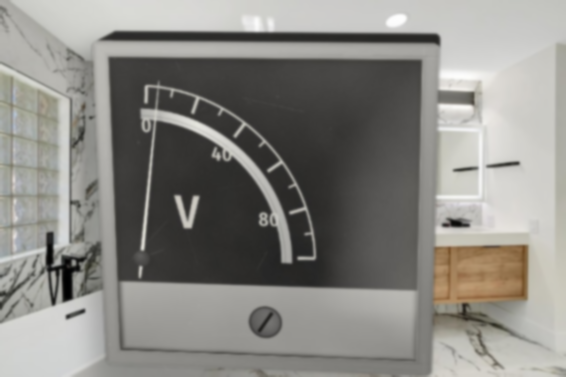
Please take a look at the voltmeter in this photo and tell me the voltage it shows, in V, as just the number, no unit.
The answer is 5
